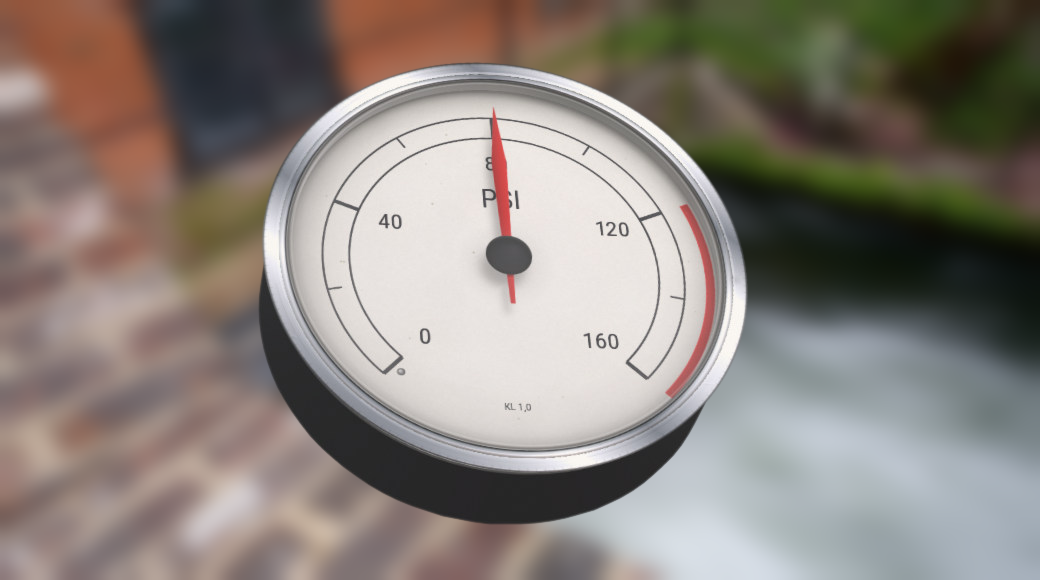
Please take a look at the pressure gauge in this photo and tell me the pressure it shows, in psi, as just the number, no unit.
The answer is 80
